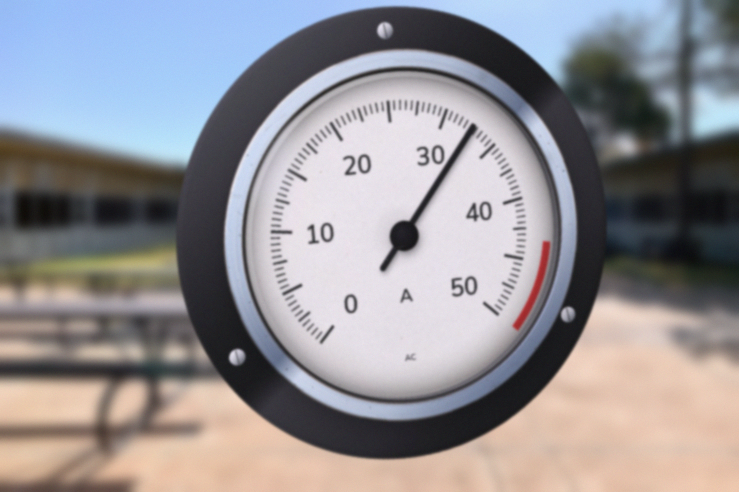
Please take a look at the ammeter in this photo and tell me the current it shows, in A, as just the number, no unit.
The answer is 32.5
